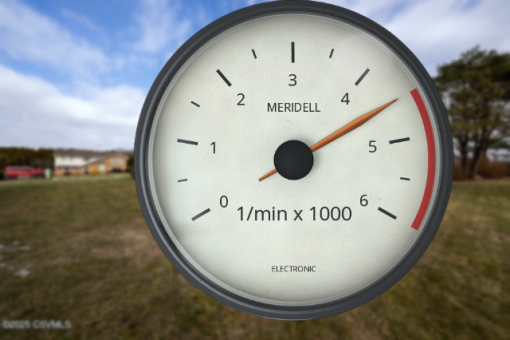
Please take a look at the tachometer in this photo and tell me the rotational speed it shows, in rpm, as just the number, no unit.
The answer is 4500
